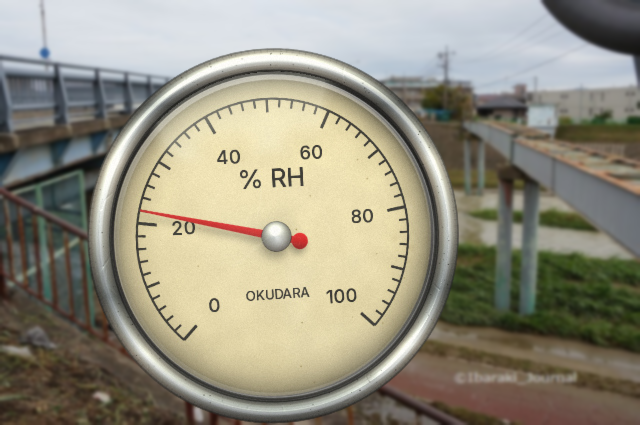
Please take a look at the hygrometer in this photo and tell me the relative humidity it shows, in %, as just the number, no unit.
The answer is 22
